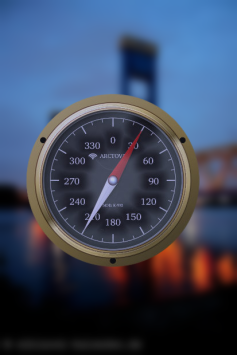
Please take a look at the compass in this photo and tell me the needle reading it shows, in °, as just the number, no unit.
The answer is 30
